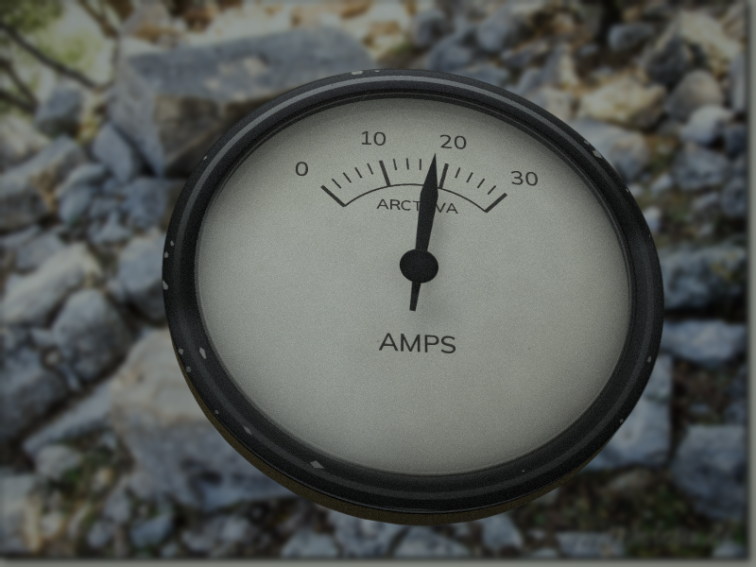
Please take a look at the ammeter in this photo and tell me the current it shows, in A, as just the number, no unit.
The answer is 18
